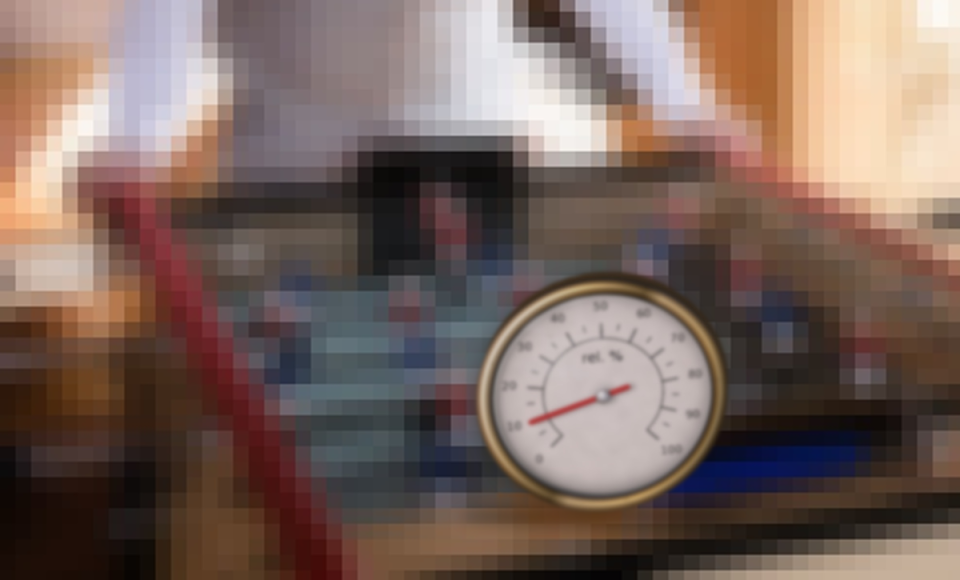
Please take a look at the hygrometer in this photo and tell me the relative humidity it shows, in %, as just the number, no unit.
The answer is 10
